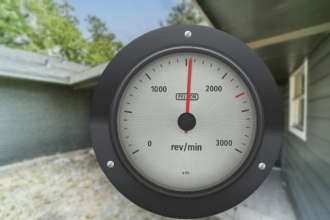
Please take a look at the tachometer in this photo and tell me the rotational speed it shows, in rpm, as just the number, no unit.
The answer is 1550
